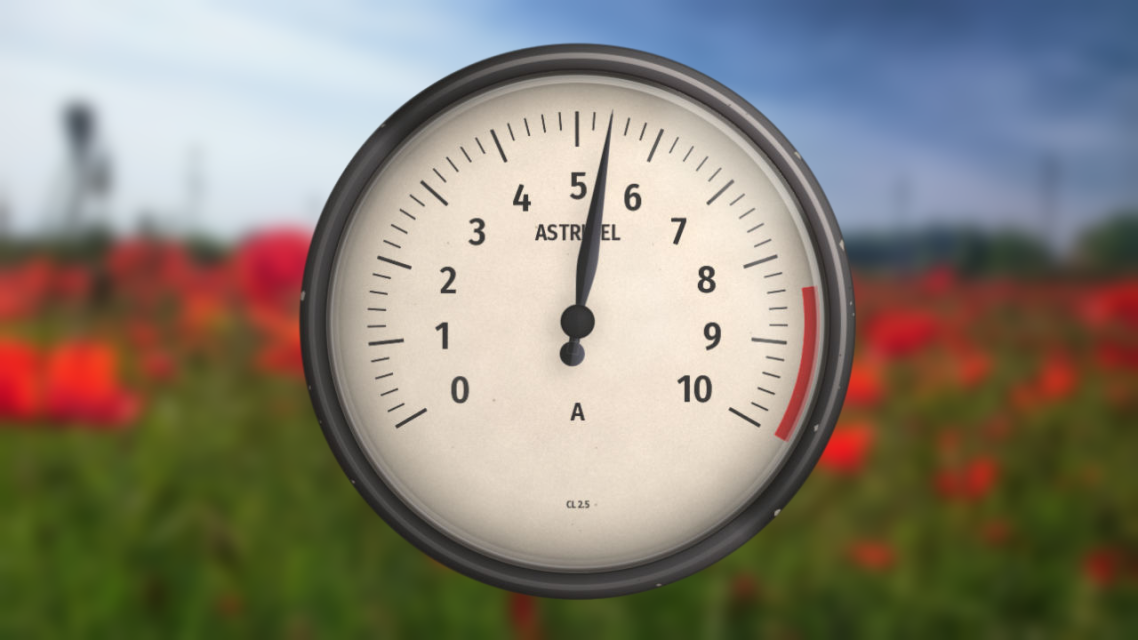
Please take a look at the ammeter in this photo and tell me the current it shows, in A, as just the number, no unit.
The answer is 5.4
